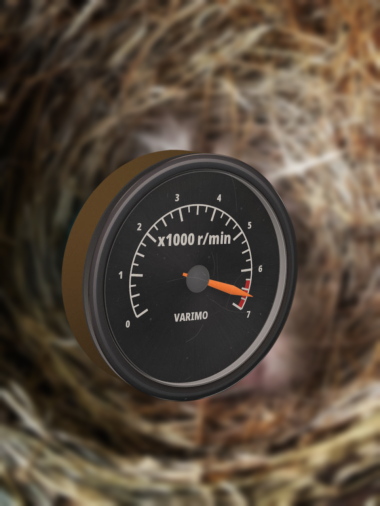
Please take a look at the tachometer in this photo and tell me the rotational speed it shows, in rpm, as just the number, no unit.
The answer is 6625
